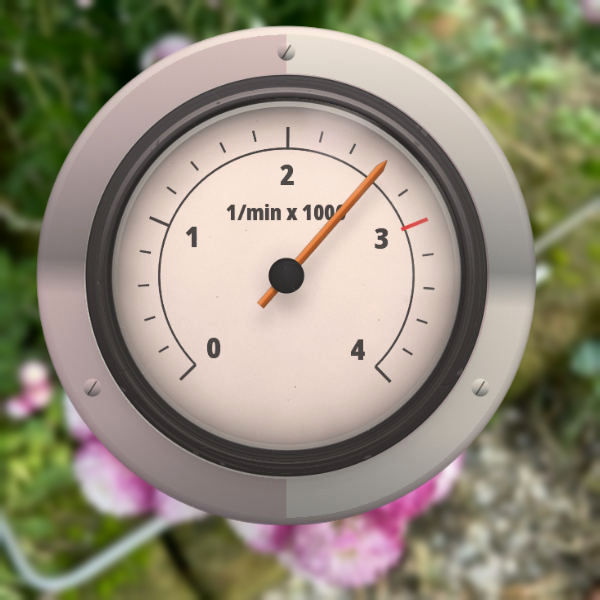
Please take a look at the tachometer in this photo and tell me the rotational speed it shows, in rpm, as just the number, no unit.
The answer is 2600
